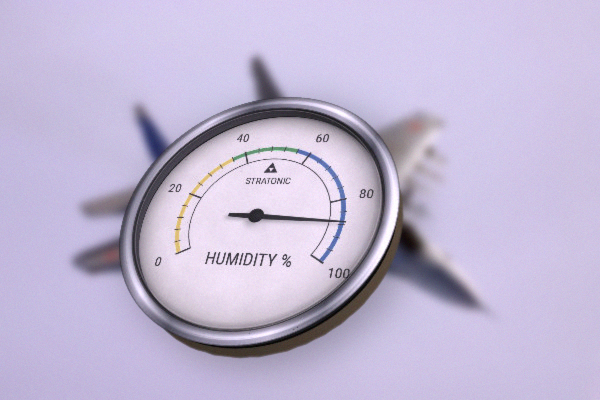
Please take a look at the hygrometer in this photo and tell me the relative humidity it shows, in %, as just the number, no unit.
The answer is 88
